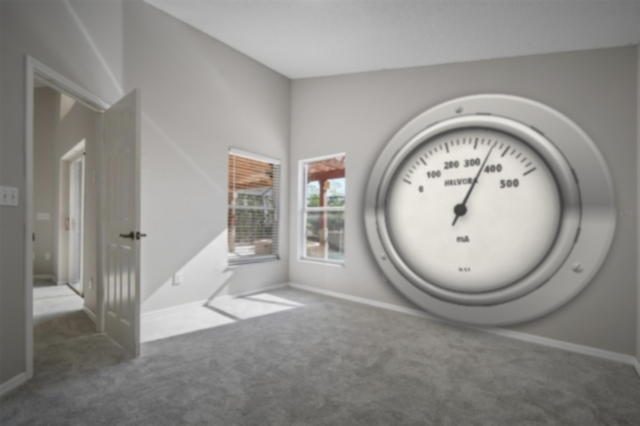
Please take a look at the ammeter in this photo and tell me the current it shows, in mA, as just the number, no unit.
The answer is 360
